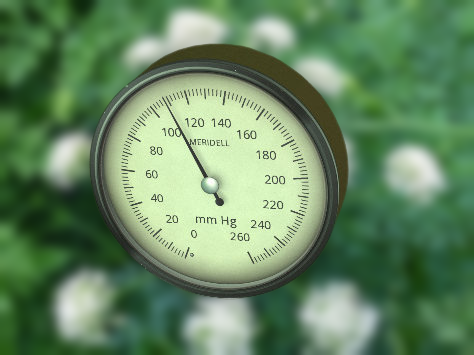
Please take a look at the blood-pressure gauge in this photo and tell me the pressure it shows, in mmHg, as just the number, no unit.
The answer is 110
